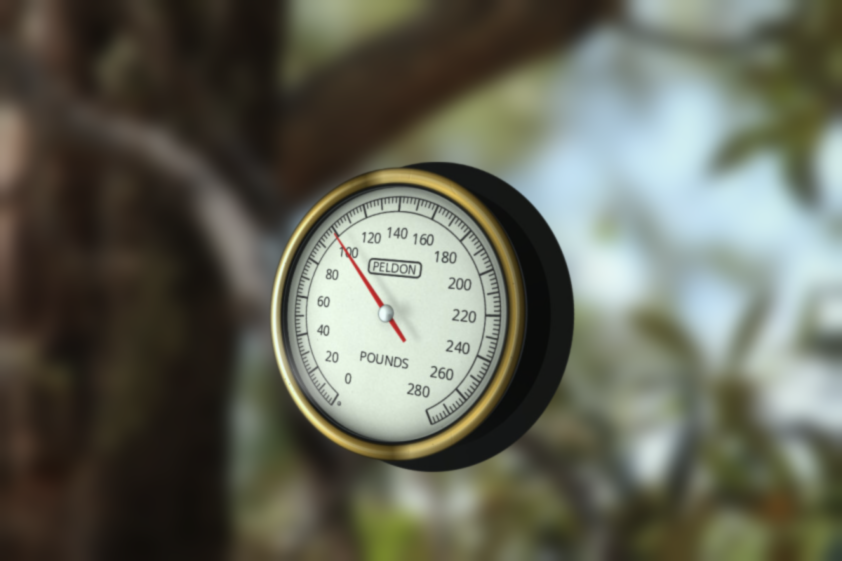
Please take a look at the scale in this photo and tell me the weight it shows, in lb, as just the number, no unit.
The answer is 100
